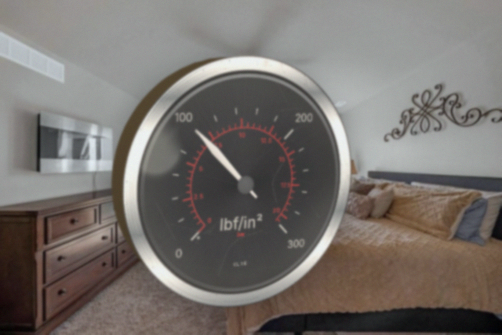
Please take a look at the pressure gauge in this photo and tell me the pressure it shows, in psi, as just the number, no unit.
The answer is 100
